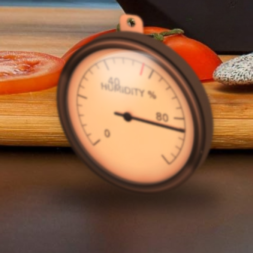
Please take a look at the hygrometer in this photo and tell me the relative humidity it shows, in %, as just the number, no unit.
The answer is 84
